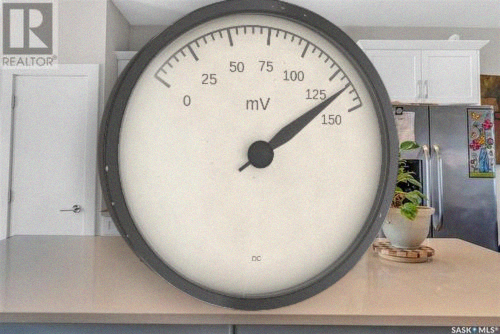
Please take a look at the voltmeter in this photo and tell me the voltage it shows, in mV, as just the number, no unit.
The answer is 135
